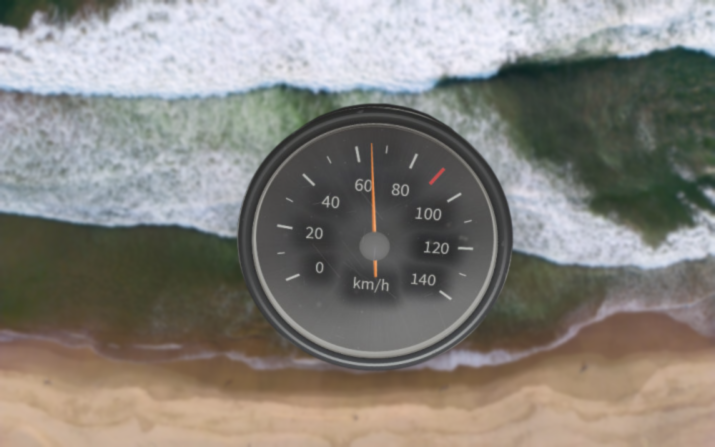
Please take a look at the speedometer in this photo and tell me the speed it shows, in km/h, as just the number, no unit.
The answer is 65
